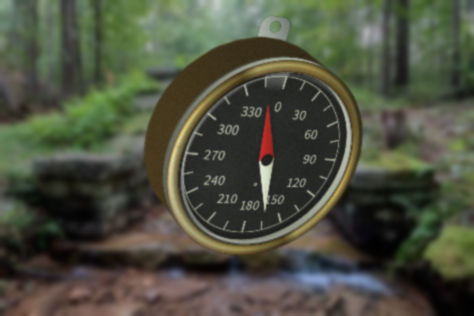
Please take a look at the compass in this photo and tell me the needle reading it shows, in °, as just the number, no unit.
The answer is 345
